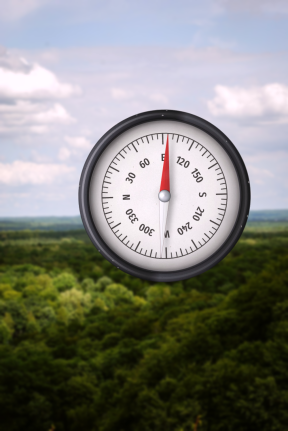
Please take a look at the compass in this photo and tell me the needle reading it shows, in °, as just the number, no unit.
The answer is 95
